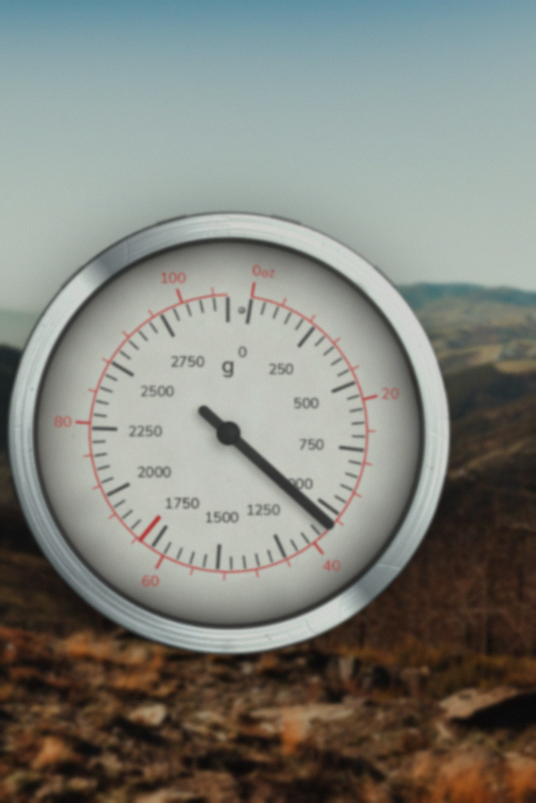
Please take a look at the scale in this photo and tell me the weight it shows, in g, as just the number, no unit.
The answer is 1050
